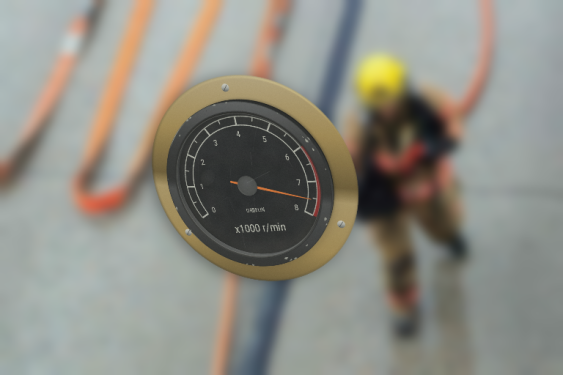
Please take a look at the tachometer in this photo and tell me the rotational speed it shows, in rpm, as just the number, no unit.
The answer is 7500
